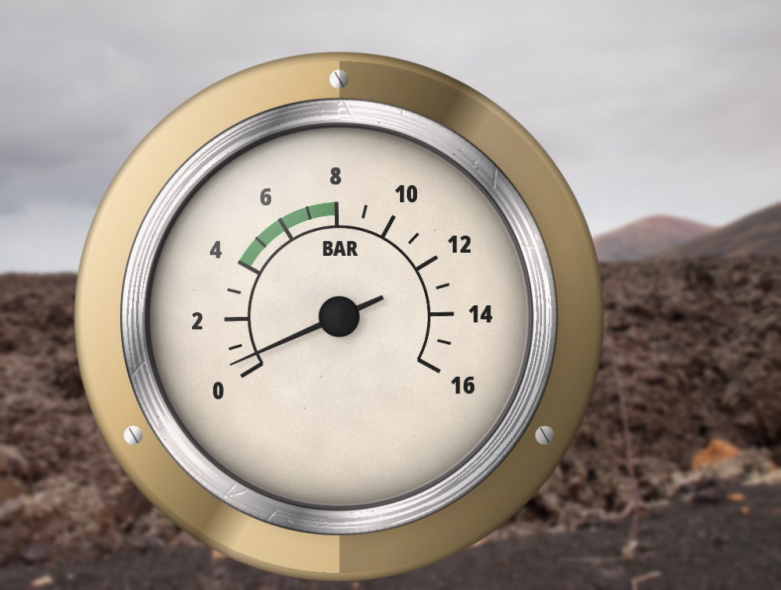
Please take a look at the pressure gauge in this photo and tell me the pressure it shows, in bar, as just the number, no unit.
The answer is 0.5
